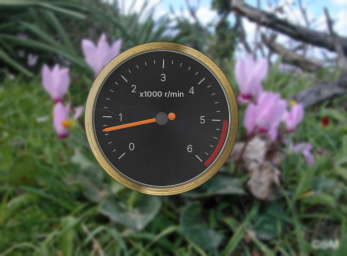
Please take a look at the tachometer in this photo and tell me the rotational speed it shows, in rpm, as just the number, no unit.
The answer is 700
